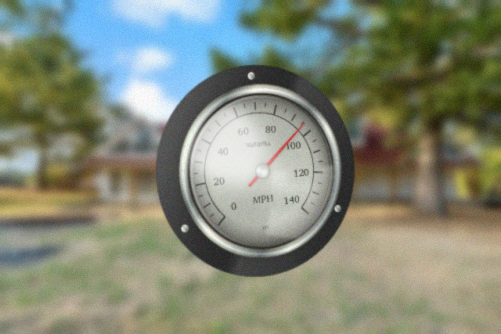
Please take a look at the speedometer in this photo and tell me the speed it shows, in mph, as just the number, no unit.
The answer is 95
